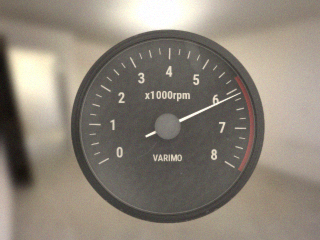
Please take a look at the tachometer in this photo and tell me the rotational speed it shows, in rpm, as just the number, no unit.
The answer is 6125
